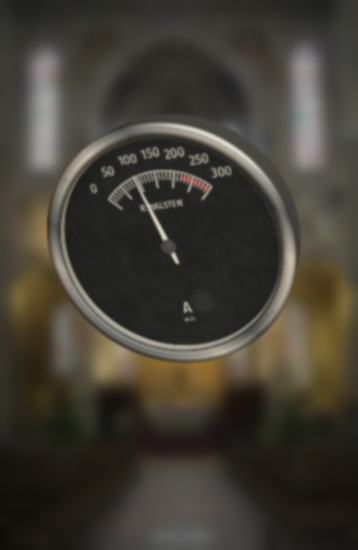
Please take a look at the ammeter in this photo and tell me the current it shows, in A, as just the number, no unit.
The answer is 100
